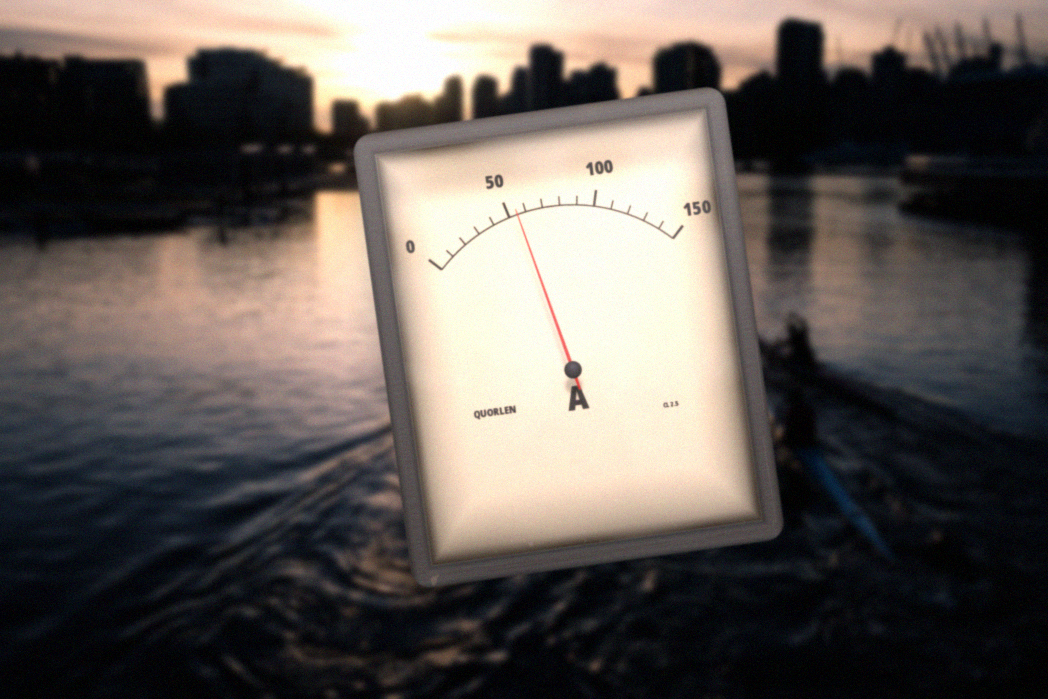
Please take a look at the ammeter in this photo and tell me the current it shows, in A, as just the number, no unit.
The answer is 55
